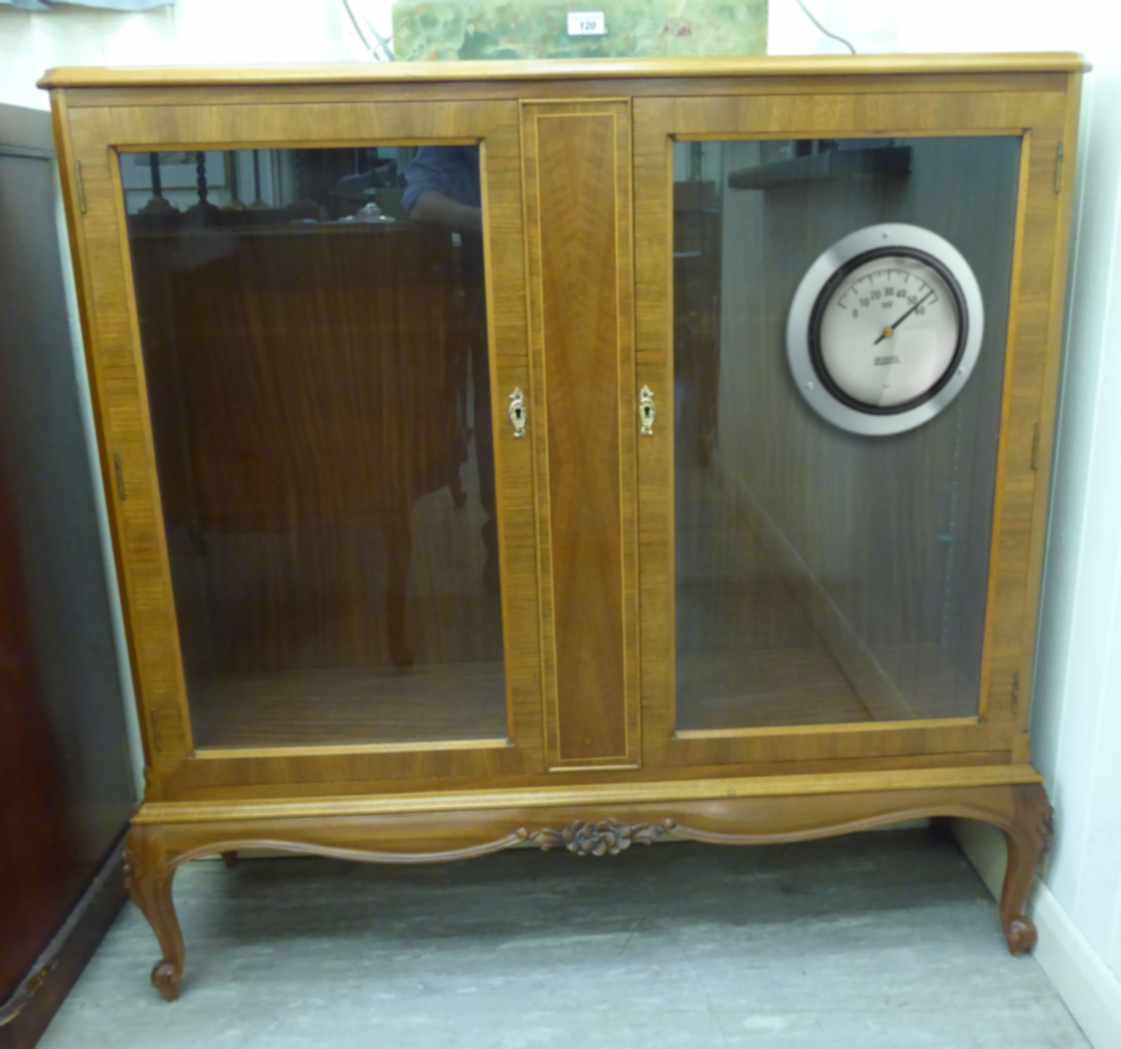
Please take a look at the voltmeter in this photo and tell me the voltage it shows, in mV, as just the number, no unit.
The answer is 55
